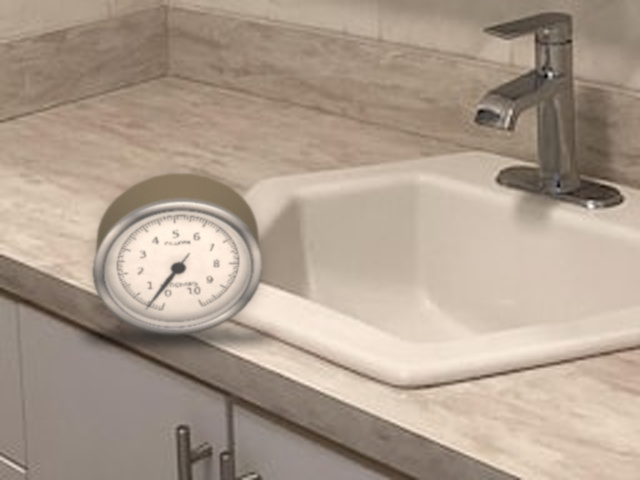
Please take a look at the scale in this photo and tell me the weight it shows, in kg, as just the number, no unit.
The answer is 0.5
